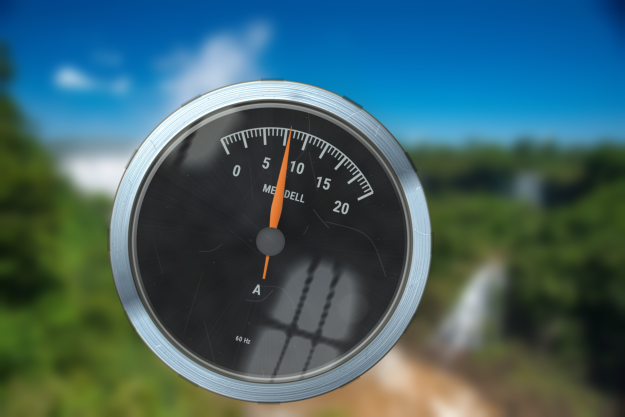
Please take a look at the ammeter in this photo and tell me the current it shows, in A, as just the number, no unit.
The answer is 8
